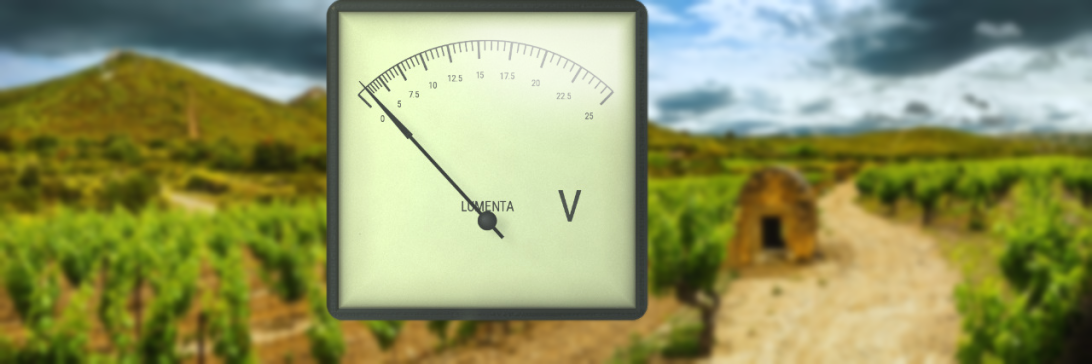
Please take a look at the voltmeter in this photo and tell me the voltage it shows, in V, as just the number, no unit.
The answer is 2.5
